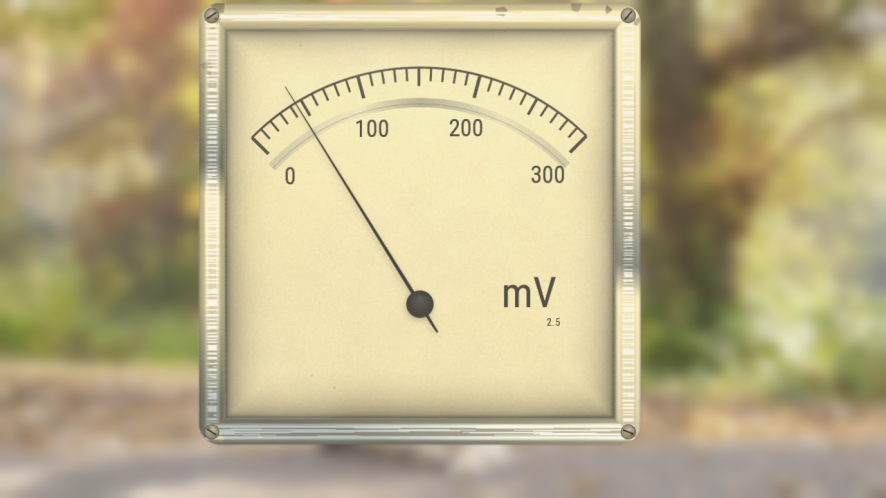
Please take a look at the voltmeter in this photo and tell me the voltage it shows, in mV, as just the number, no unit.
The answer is 45
